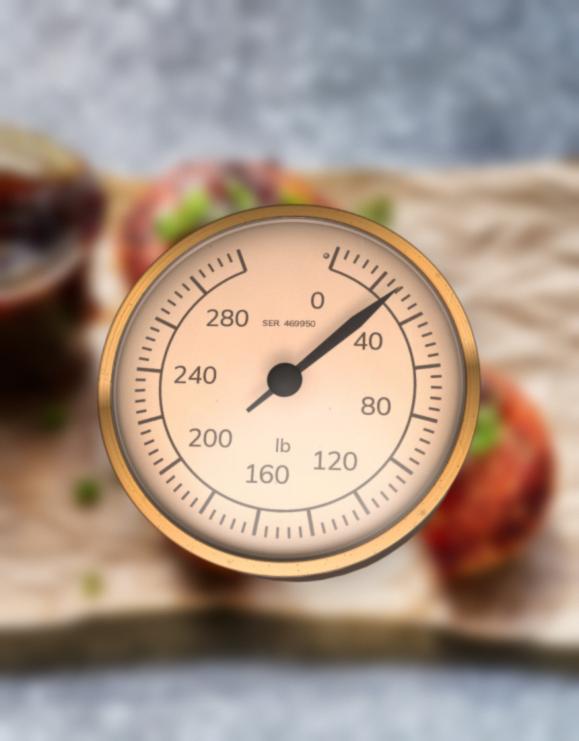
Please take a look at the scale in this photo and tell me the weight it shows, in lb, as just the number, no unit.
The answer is 28
